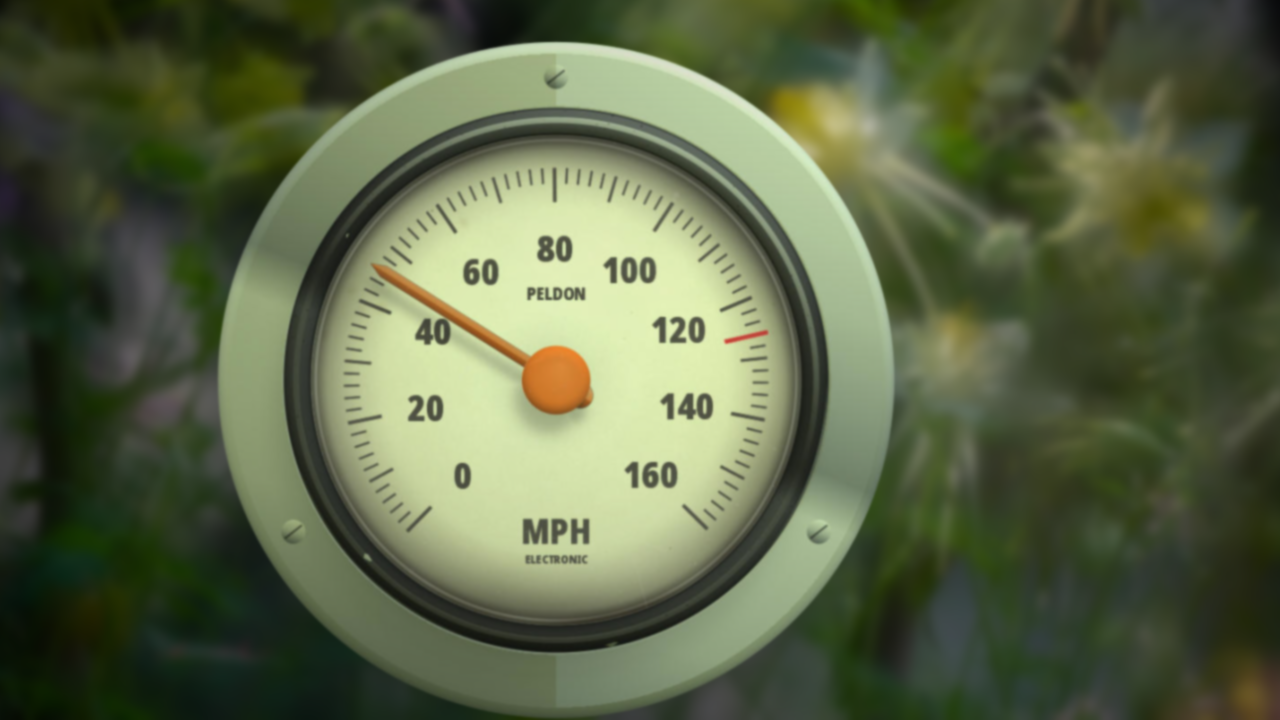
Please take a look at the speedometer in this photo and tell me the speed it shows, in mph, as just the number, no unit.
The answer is 46
